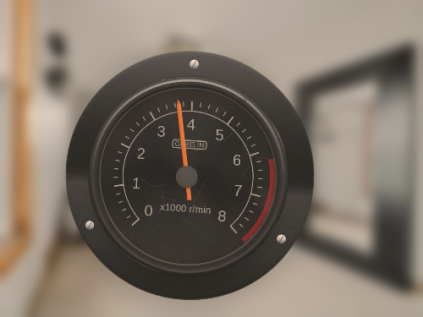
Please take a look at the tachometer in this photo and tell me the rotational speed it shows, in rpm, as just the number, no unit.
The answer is 3700
